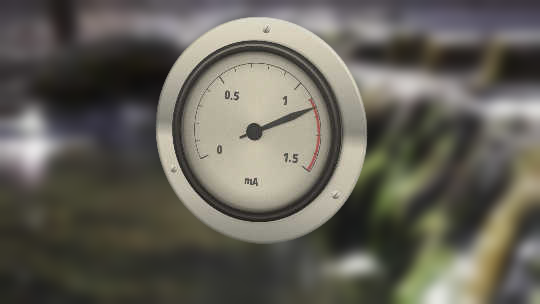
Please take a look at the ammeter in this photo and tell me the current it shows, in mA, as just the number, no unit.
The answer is 1.15
